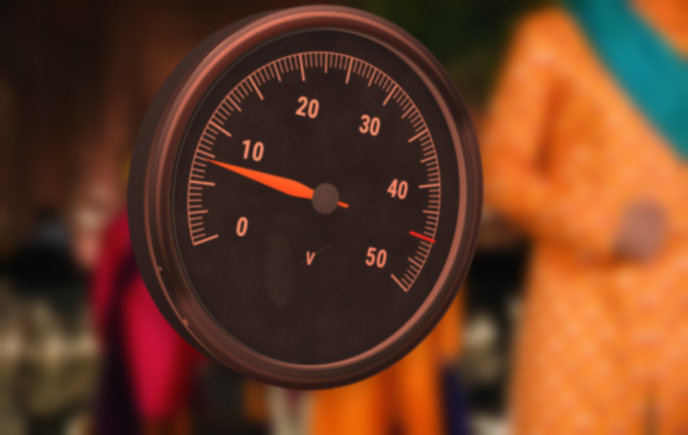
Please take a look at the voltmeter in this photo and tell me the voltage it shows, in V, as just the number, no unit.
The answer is 7
